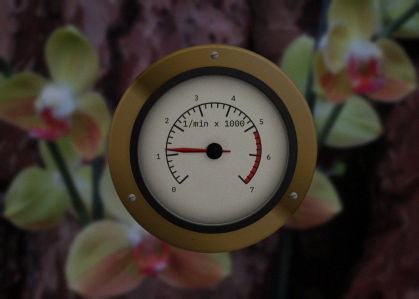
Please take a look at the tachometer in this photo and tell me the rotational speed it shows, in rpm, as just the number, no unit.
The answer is 1200
